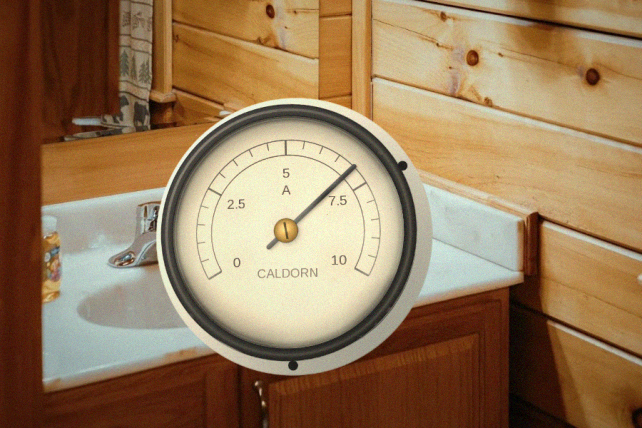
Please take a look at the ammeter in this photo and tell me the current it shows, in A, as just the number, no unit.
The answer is 7
